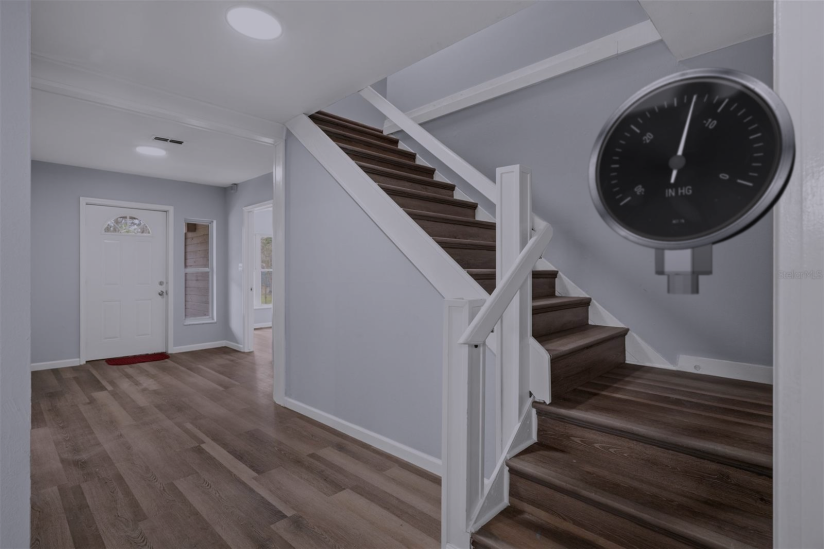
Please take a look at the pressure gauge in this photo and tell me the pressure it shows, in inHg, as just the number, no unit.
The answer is -13
